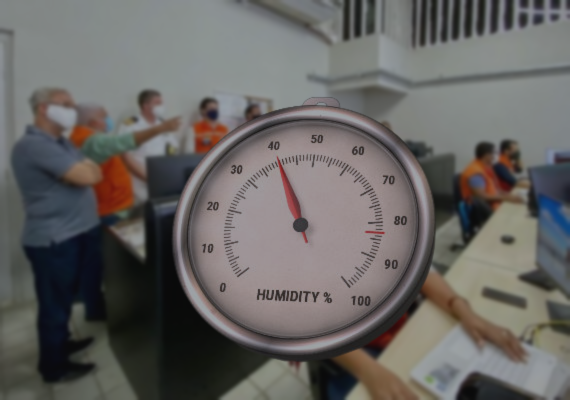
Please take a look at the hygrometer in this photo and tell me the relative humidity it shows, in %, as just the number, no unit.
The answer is 40
